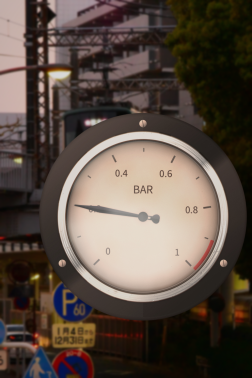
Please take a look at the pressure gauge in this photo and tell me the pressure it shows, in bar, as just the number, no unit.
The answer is 0.2
